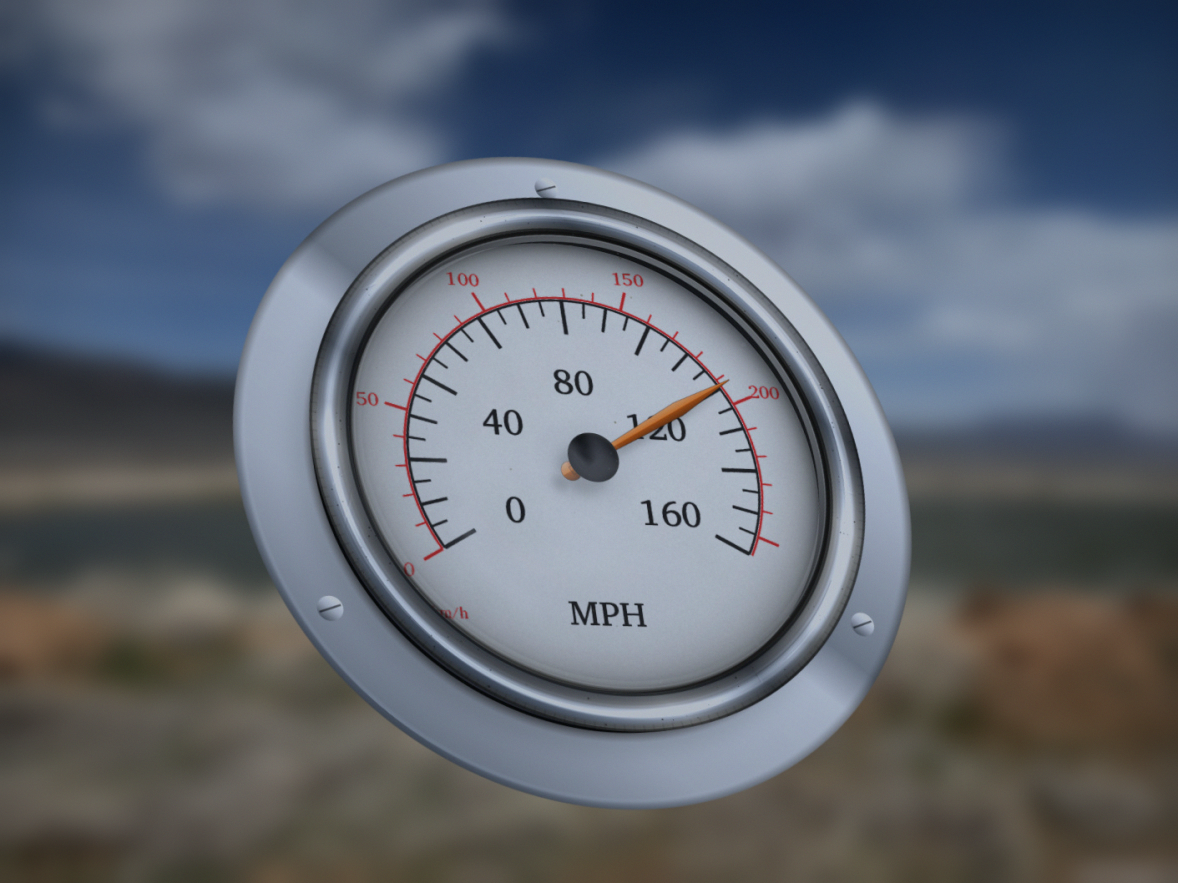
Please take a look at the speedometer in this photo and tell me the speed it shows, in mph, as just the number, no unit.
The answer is 120
